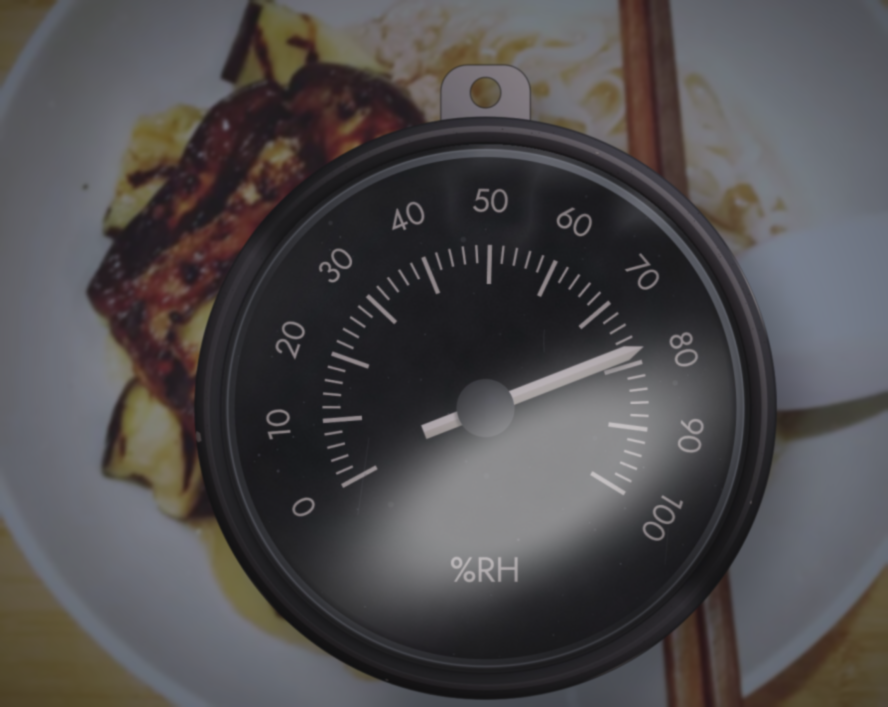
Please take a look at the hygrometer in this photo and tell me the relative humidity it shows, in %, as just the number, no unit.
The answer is 78
